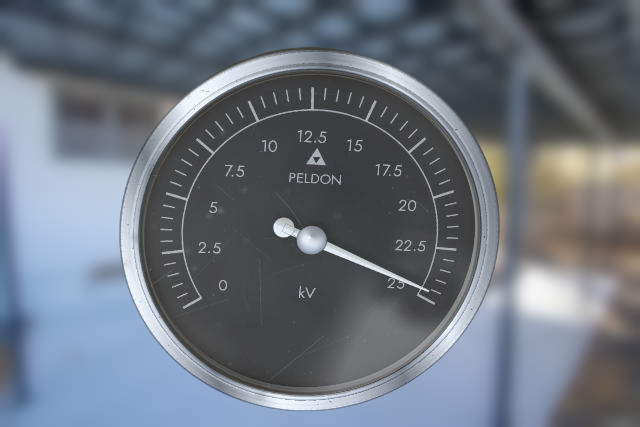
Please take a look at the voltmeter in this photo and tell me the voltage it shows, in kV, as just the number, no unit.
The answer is 24.5
